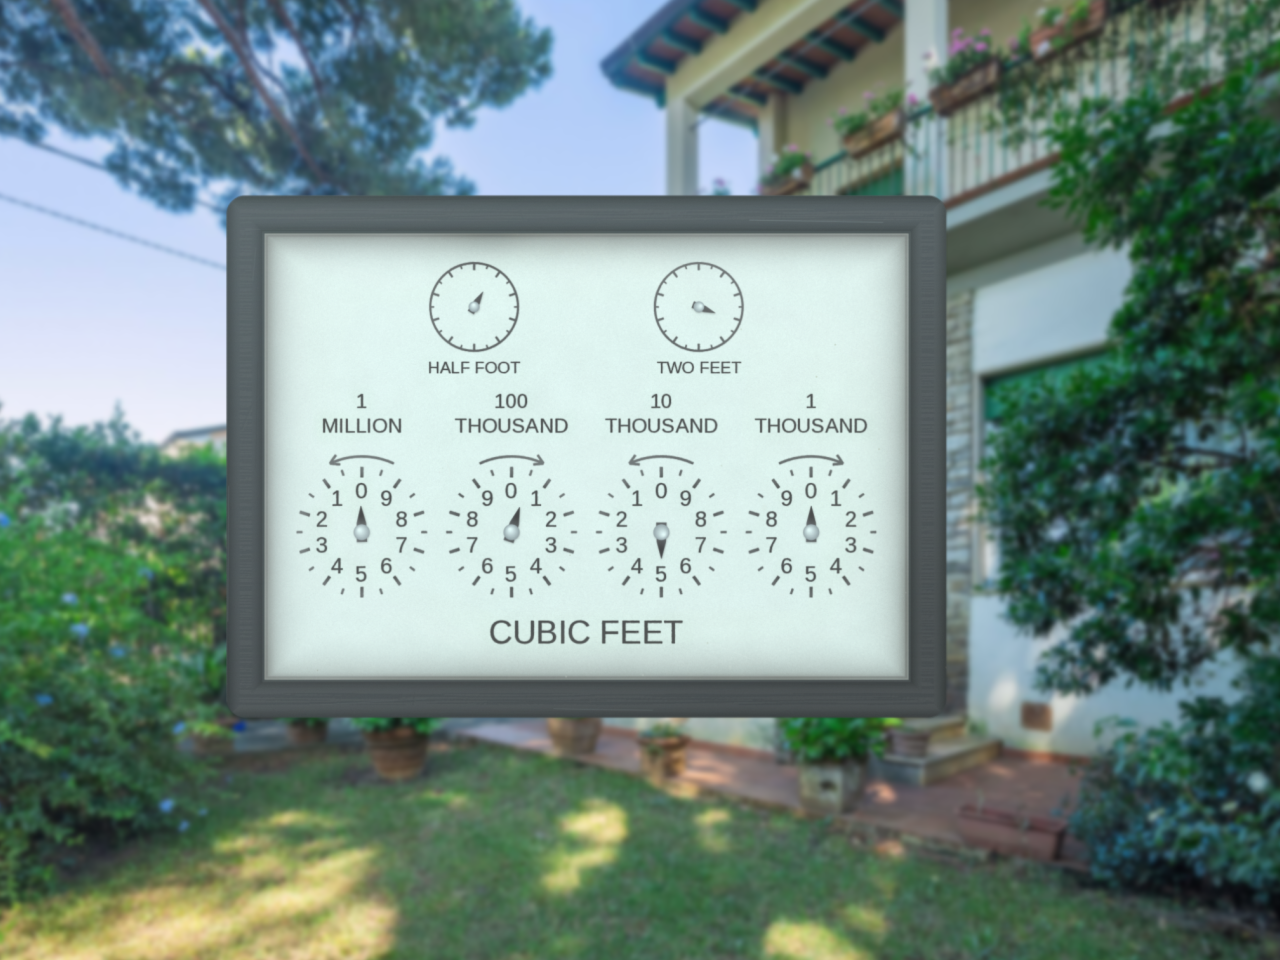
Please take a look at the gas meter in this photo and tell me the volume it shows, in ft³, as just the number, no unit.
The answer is 5000
